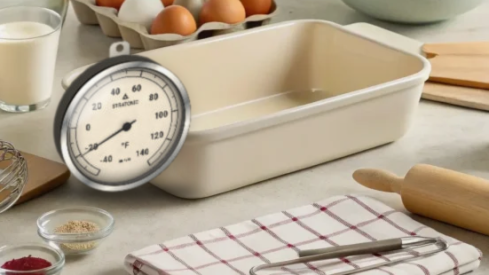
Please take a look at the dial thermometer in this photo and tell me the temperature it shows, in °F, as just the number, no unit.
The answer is -20
